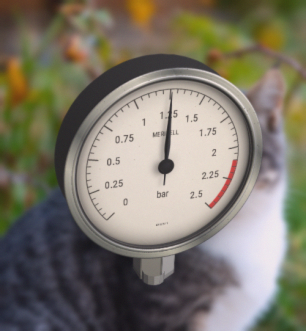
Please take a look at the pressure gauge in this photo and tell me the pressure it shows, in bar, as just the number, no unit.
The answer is 1.25
